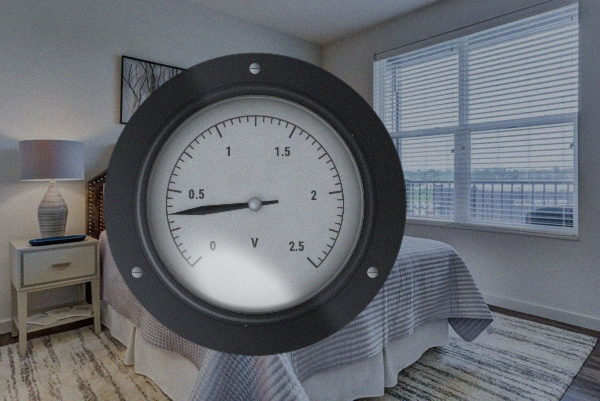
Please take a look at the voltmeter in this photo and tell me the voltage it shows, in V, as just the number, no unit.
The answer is 0.35
